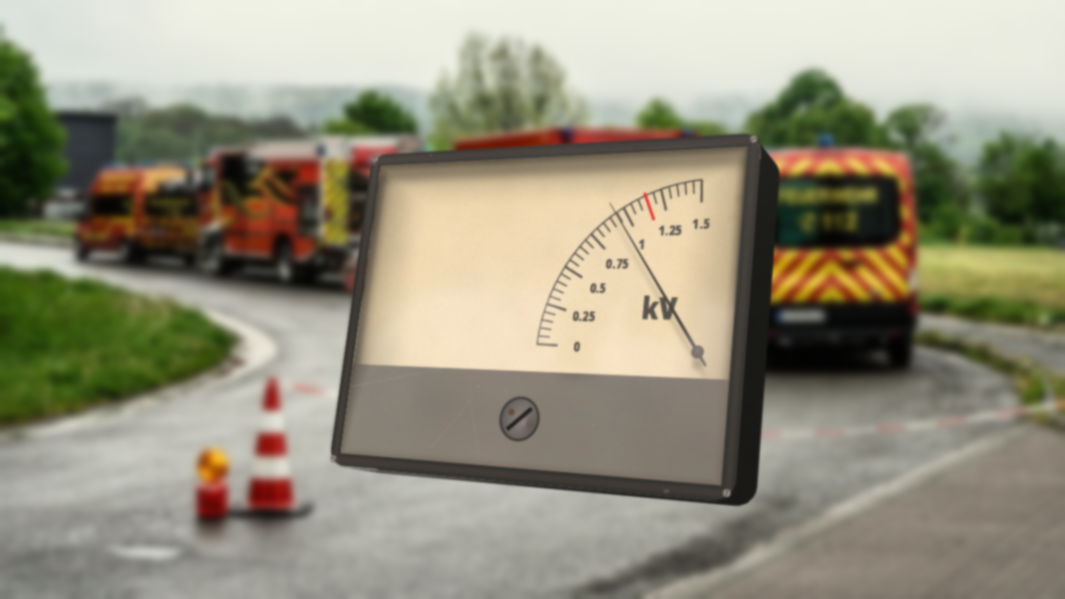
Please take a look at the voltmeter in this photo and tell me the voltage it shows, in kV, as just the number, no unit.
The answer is 0.95
